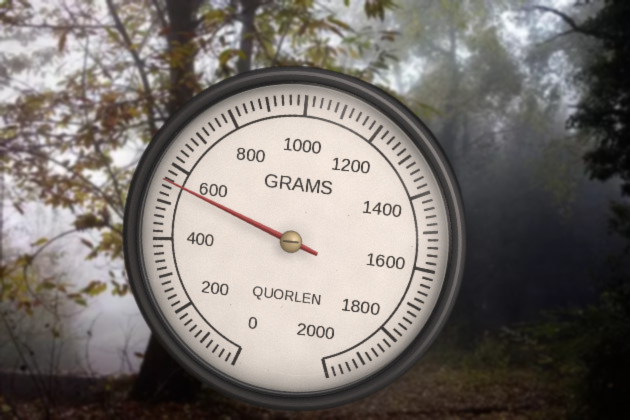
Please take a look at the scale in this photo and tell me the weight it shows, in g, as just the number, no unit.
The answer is 560
